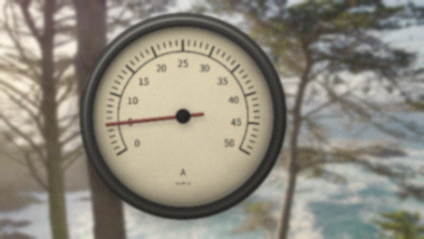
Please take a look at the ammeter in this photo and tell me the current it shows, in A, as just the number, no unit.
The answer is 5
